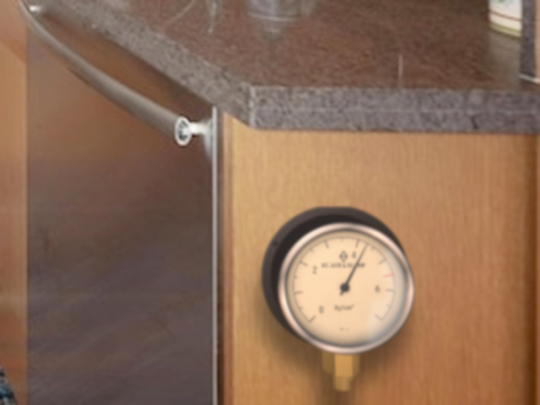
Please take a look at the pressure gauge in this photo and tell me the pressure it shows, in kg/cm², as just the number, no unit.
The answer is 4.25
